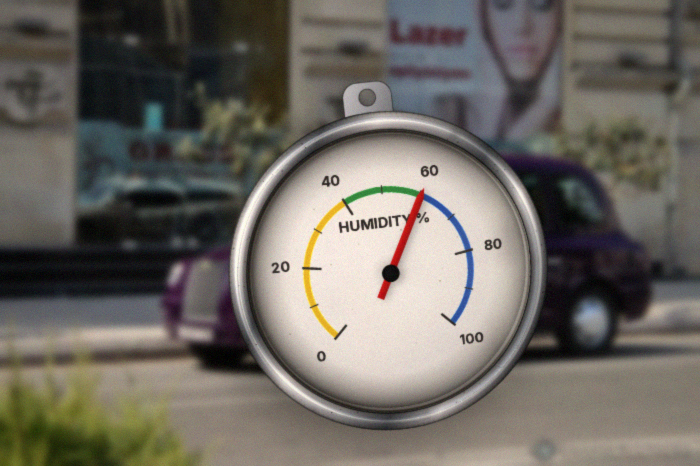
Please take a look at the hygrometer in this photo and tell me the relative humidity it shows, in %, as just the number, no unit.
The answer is 60
